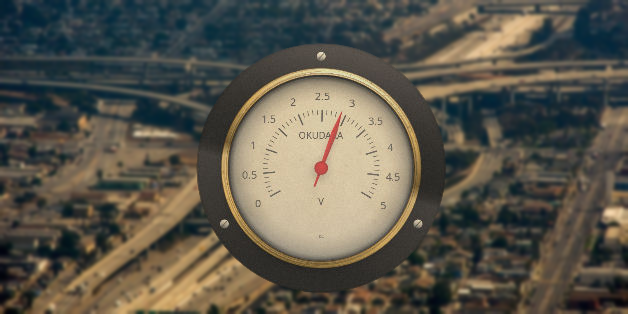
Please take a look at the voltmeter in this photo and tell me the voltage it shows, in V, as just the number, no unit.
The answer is 2.9
